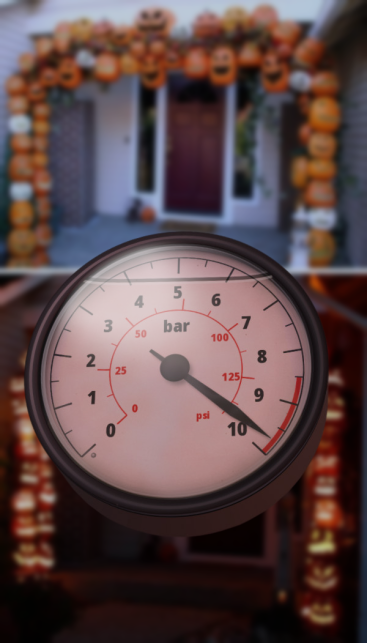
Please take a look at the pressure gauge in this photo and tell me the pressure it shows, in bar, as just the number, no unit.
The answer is 9.75
